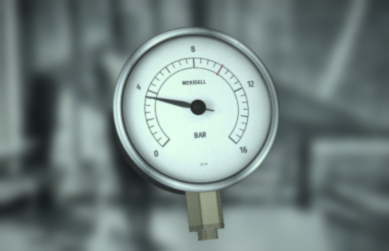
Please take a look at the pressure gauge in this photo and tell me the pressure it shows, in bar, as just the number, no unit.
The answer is 3.5
